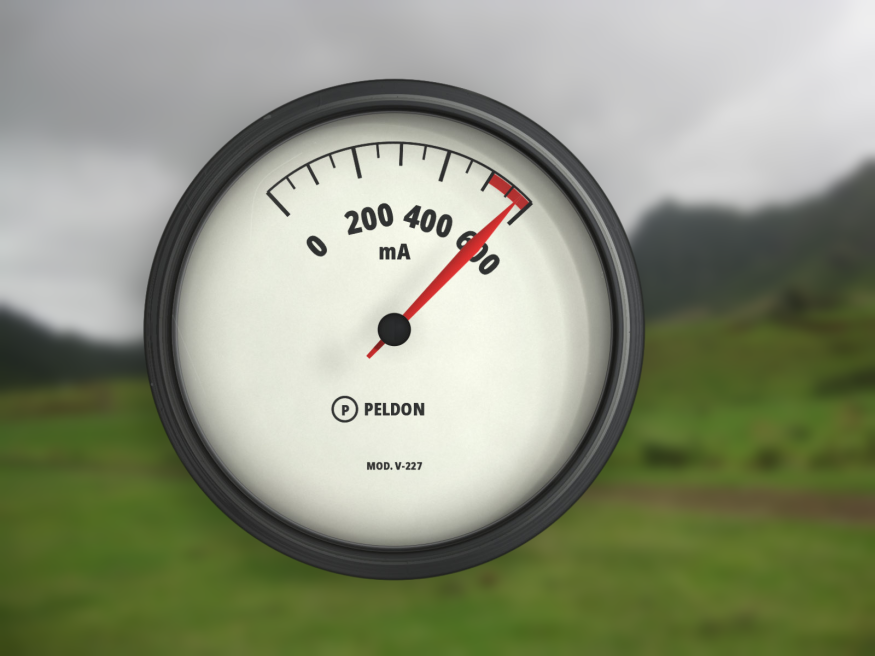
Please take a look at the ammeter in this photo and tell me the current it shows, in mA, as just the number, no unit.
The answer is 575
